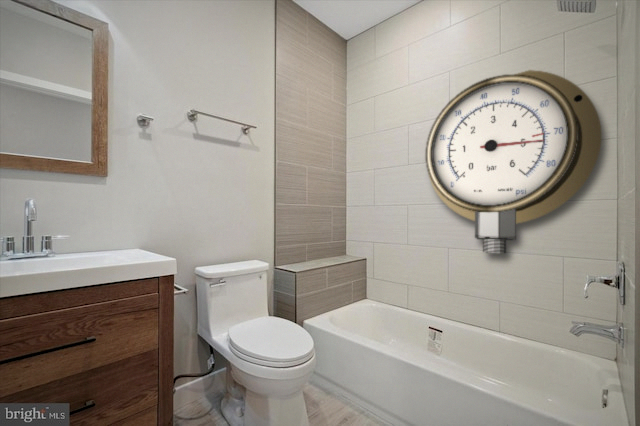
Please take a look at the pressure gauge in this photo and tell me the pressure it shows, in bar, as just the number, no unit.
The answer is 5
